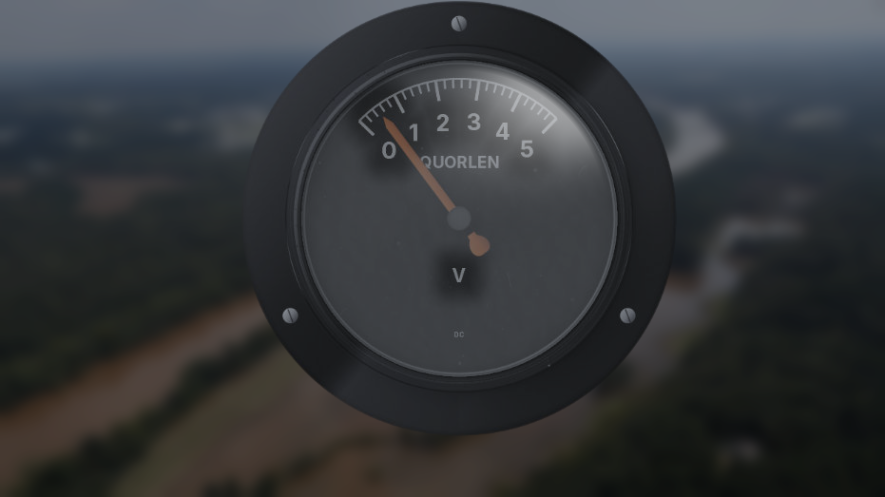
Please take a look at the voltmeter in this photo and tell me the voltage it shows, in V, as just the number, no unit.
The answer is 0.5
